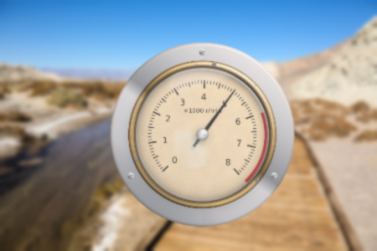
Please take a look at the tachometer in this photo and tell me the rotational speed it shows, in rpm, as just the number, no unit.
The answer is 5000
